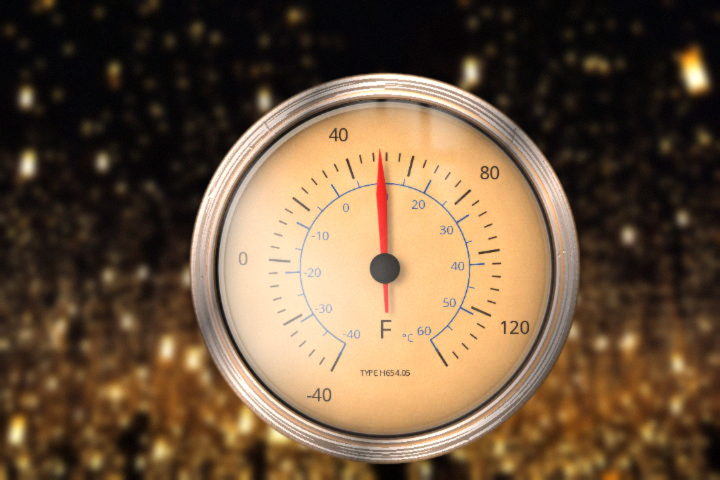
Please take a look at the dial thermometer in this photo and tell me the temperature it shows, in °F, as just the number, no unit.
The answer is 50
